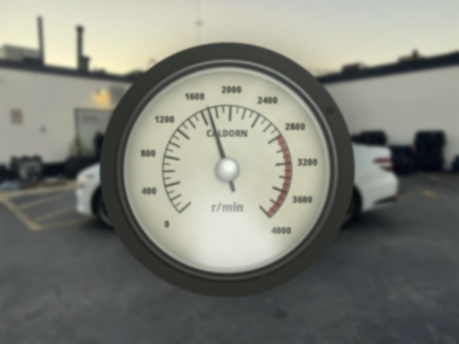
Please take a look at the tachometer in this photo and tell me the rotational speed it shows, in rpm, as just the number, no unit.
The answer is 1700
